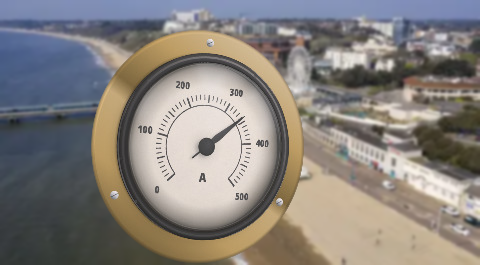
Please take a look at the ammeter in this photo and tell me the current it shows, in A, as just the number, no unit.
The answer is 340
